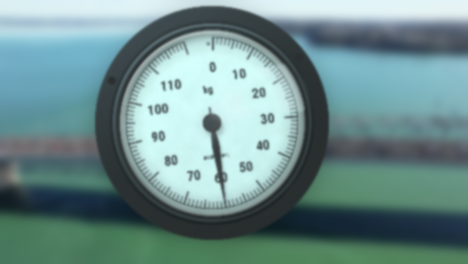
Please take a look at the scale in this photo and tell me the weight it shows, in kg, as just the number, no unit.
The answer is 60
